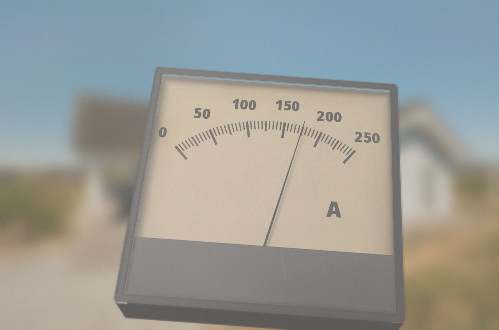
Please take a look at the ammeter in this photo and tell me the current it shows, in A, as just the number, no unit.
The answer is 175
